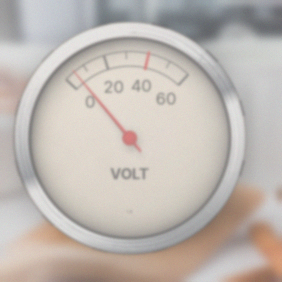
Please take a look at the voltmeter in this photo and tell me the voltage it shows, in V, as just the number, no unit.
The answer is 5
